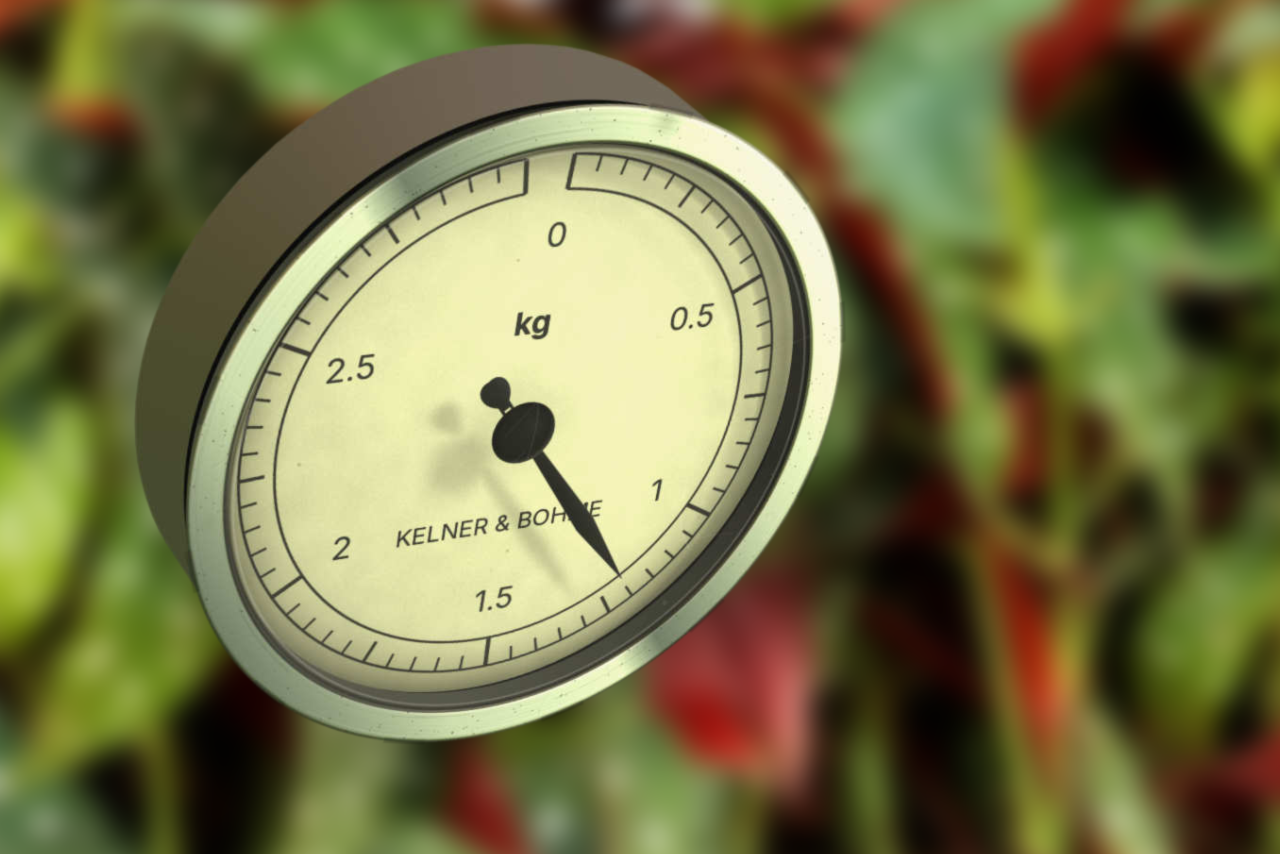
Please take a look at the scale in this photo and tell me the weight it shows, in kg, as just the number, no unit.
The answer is 1.2
